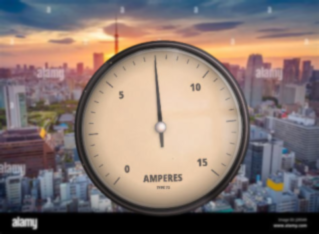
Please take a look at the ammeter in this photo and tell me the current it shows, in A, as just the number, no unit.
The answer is 7.5
